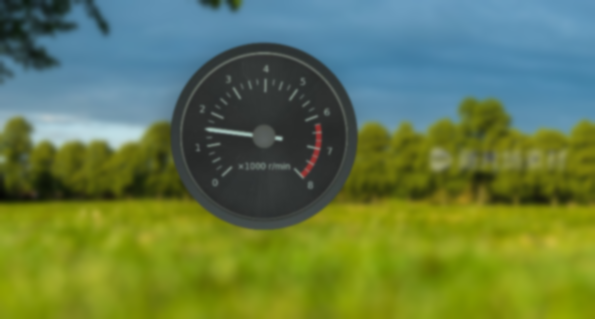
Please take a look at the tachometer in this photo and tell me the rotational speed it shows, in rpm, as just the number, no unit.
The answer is 1500
